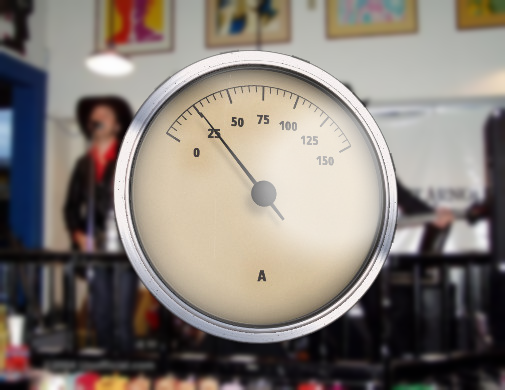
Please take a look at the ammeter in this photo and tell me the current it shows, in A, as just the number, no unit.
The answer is 25
